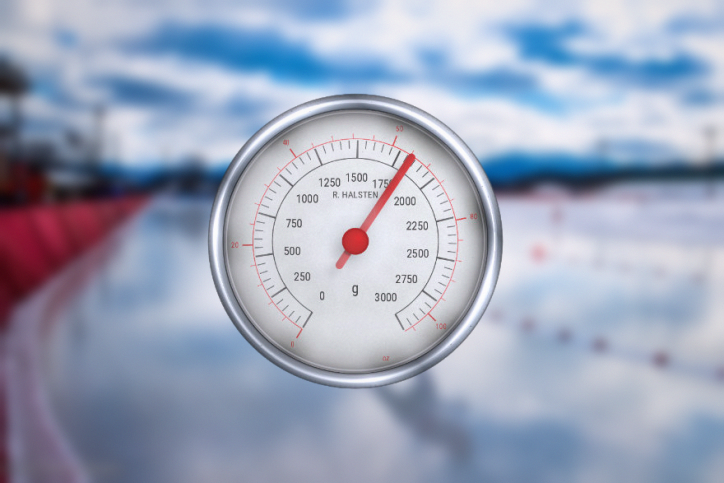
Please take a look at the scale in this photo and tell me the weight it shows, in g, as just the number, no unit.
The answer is 1825
